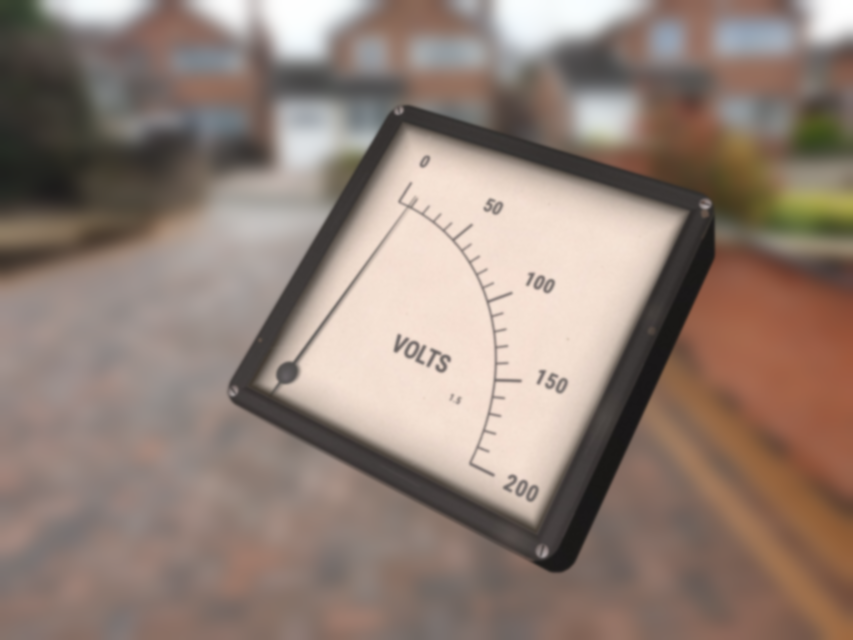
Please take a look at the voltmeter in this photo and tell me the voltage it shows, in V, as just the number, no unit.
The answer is 10
